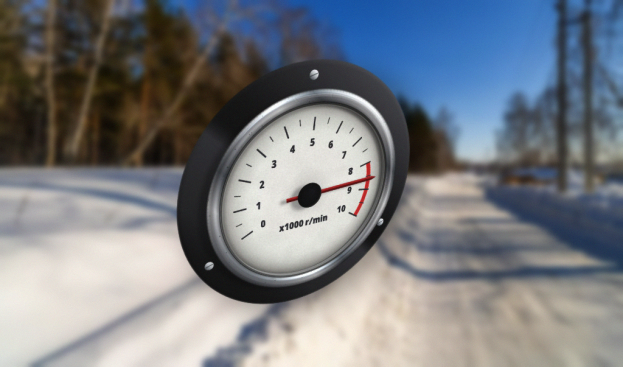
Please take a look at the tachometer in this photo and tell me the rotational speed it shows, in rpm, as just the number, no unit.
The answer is 8500
